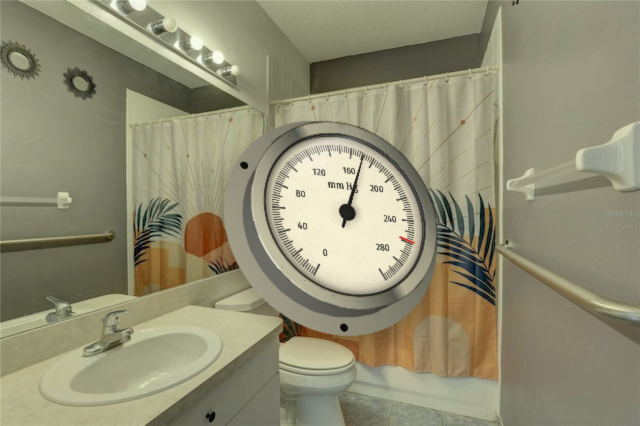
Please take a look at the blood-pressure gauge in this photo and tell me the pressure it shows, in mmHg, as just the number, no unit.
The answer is 170
